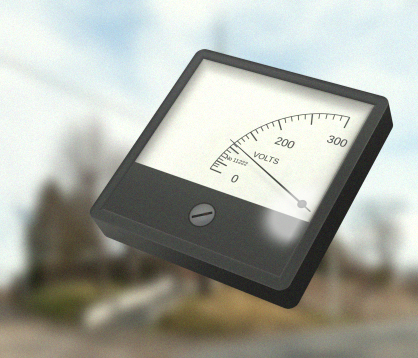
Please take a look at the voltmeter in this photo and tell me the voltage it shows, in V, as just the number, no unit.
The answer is 110
